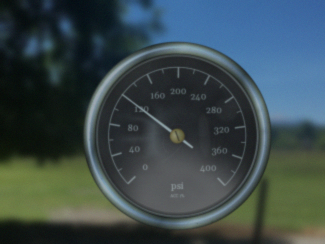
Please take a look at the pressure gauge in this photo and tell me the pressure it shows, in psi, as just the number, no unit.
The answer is 120
